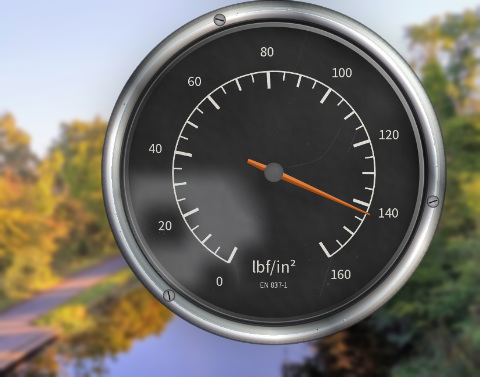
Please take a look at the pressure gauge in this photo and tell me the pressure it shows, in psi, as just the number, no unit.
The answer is 142.5
